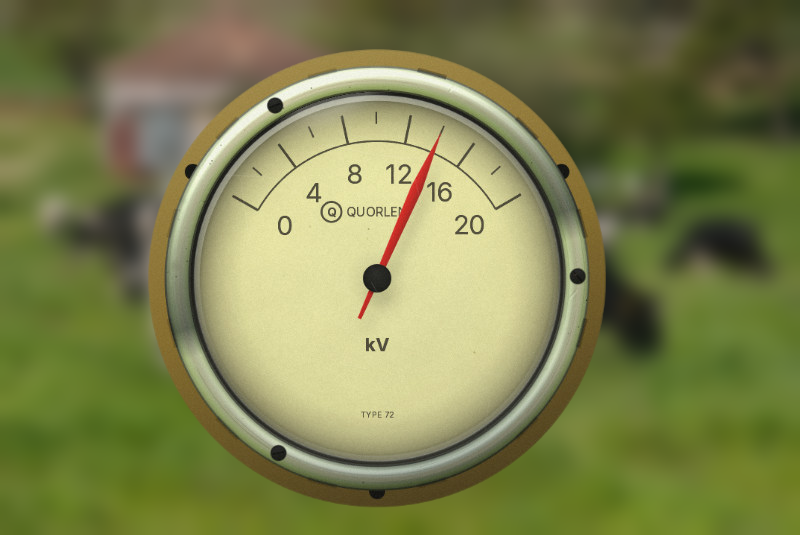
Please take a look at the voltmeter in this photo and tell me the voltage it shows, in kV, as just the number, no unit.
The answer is 14
